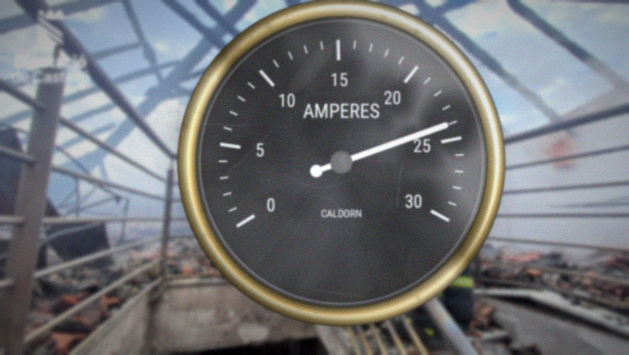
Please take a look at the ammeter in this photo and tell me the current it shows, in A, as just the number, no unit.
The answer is 24
